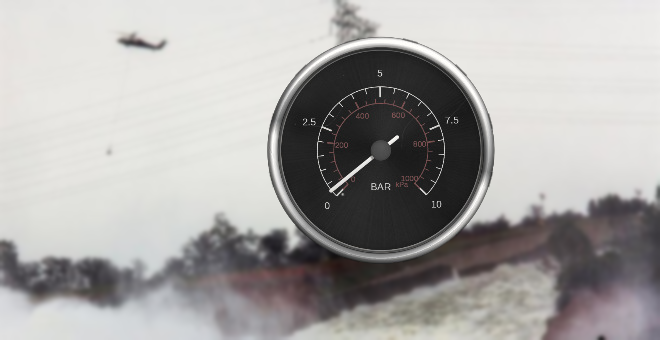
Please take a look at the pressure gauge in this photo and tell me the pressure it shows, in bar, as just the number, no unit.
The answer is 0.25
